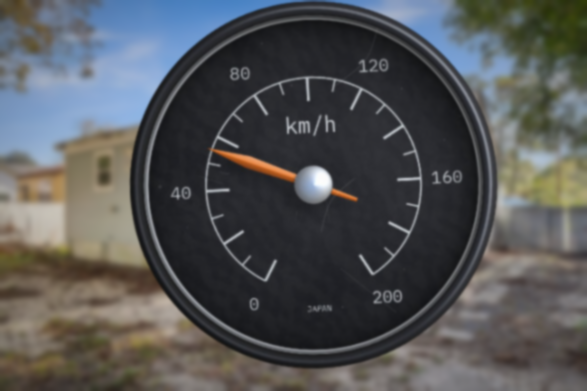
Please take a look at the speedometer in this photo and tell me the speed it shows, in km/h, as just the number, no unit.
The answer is 55
